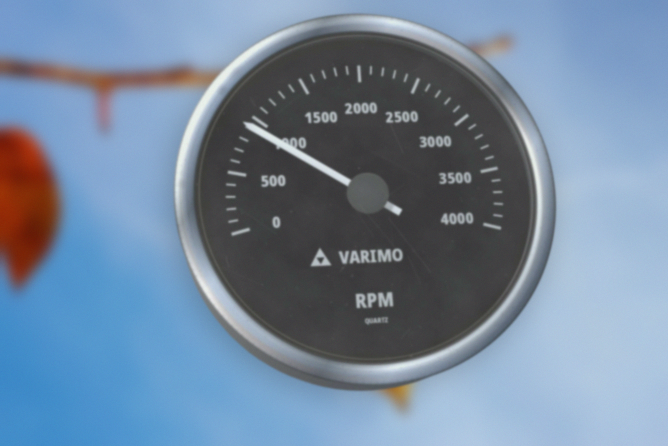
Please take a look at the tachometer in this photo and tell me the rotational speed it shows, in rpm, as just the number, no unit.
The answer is 900
